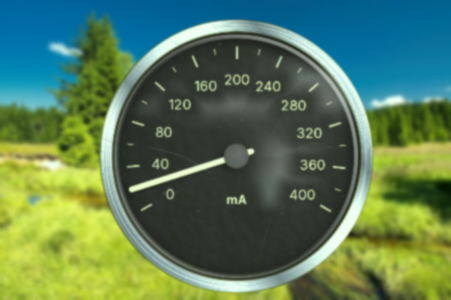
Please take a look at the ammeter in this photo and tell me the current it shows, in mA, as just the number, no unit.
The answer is 20
